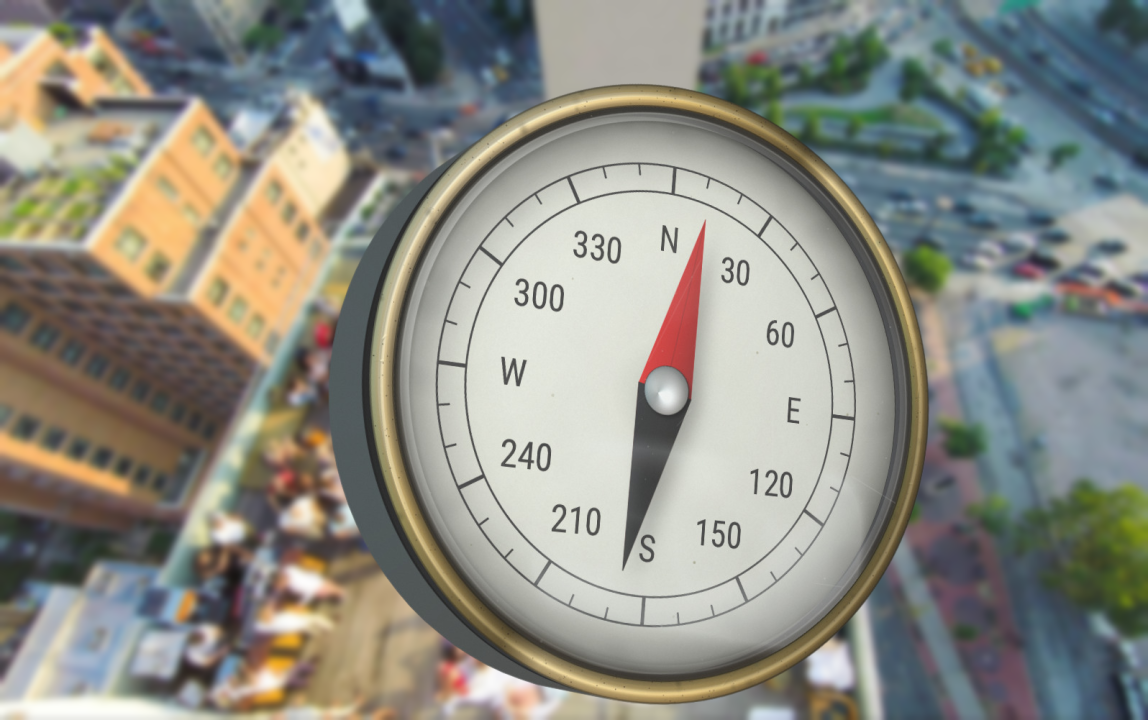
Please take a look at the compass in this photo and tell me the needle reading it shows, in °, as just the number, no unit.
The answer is 10
